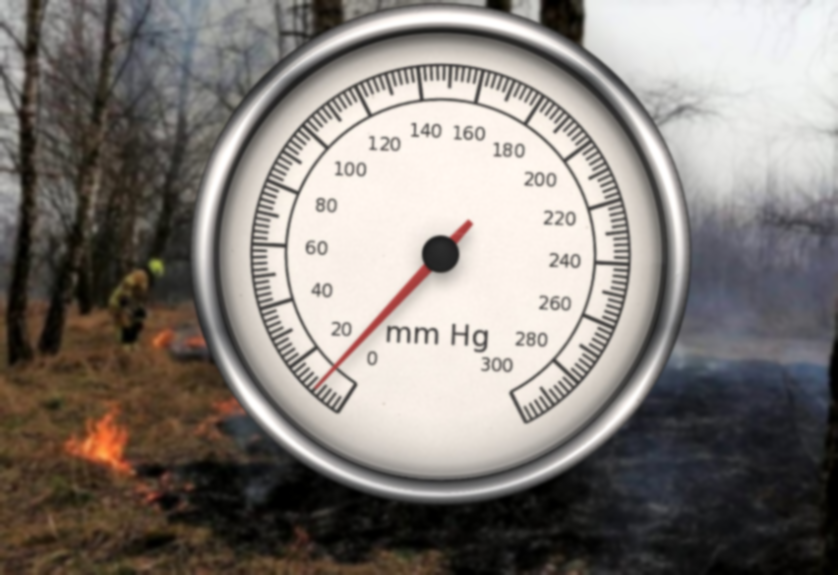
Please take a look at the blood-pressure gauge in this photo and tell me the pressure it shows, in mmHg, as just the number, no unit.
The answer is 10
